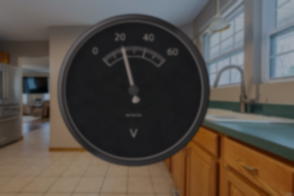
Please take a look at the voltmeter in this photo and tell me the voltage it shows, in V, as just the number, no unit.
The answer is 20
